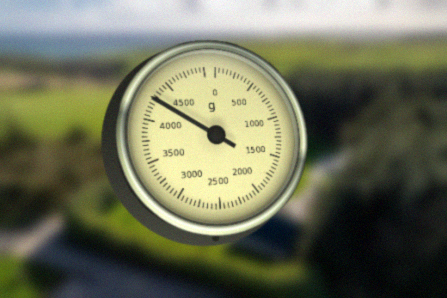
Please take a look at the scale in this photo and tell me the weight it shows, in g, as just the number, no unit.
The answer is 4250
